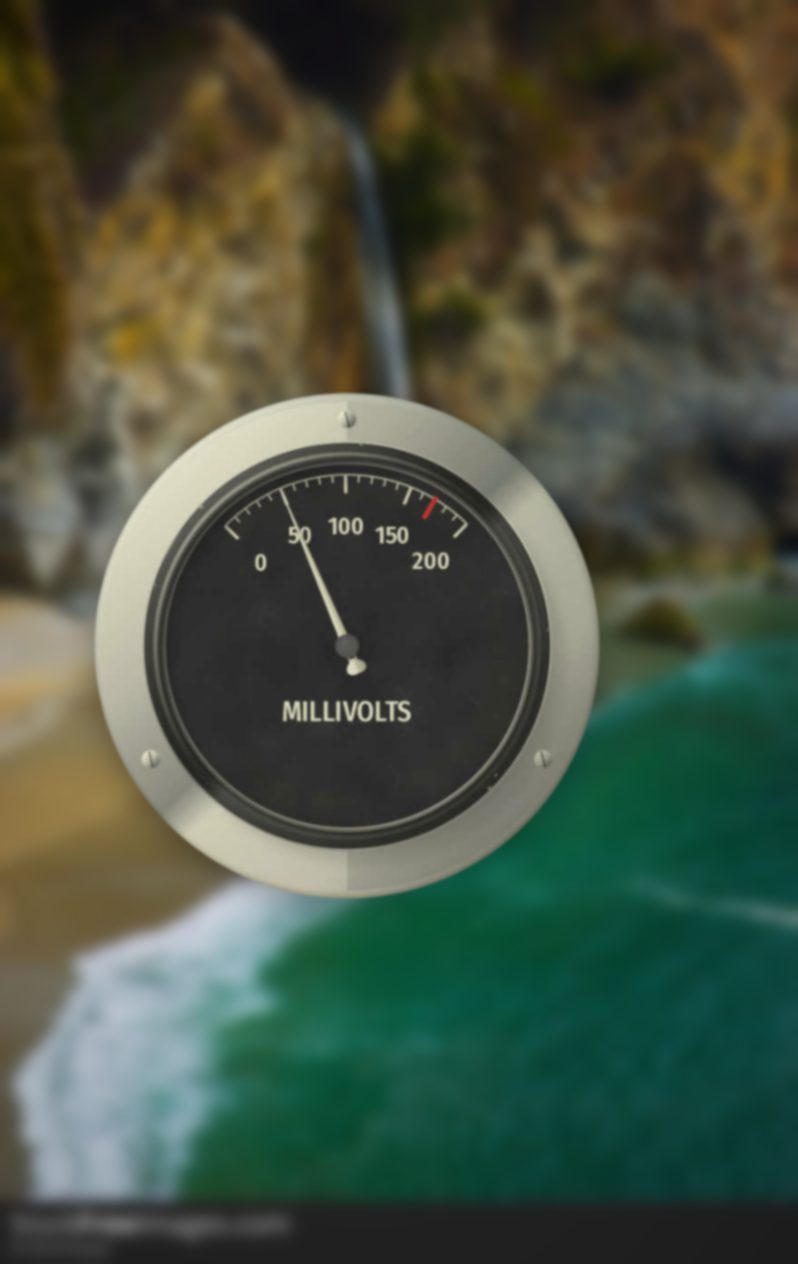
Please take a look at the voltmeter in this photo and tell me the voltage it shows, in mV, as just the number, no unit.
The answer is 50
